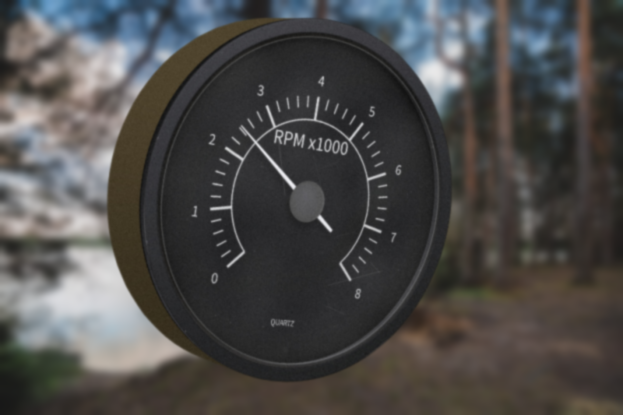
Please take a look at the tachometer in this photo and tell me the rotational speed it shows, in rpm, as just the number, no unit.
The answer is 2400
